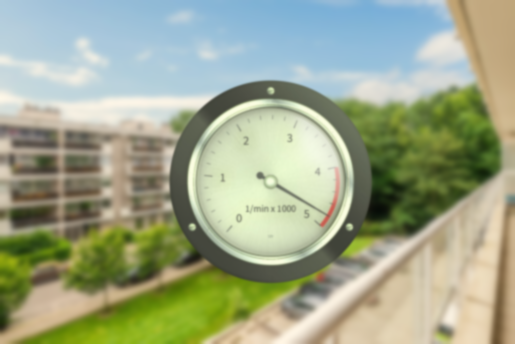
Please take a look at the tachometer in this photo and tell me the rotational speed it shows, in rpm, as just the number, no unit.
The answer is 4800
